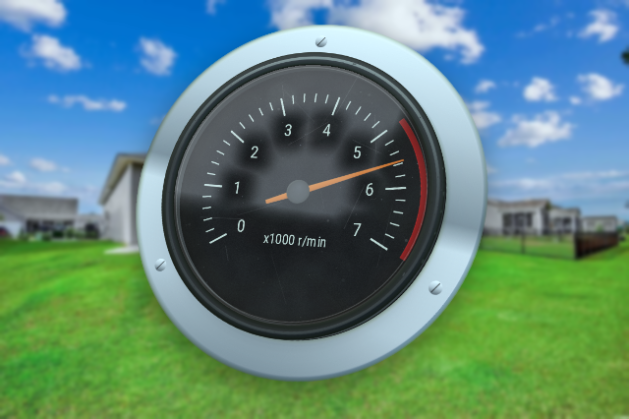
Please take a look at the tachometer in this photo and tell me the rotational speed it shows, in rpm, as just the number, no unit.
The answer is 5600
